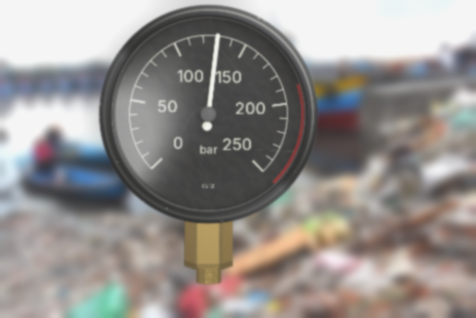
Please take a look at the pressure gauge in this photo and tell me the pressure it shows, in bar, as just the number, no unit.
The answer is 130
